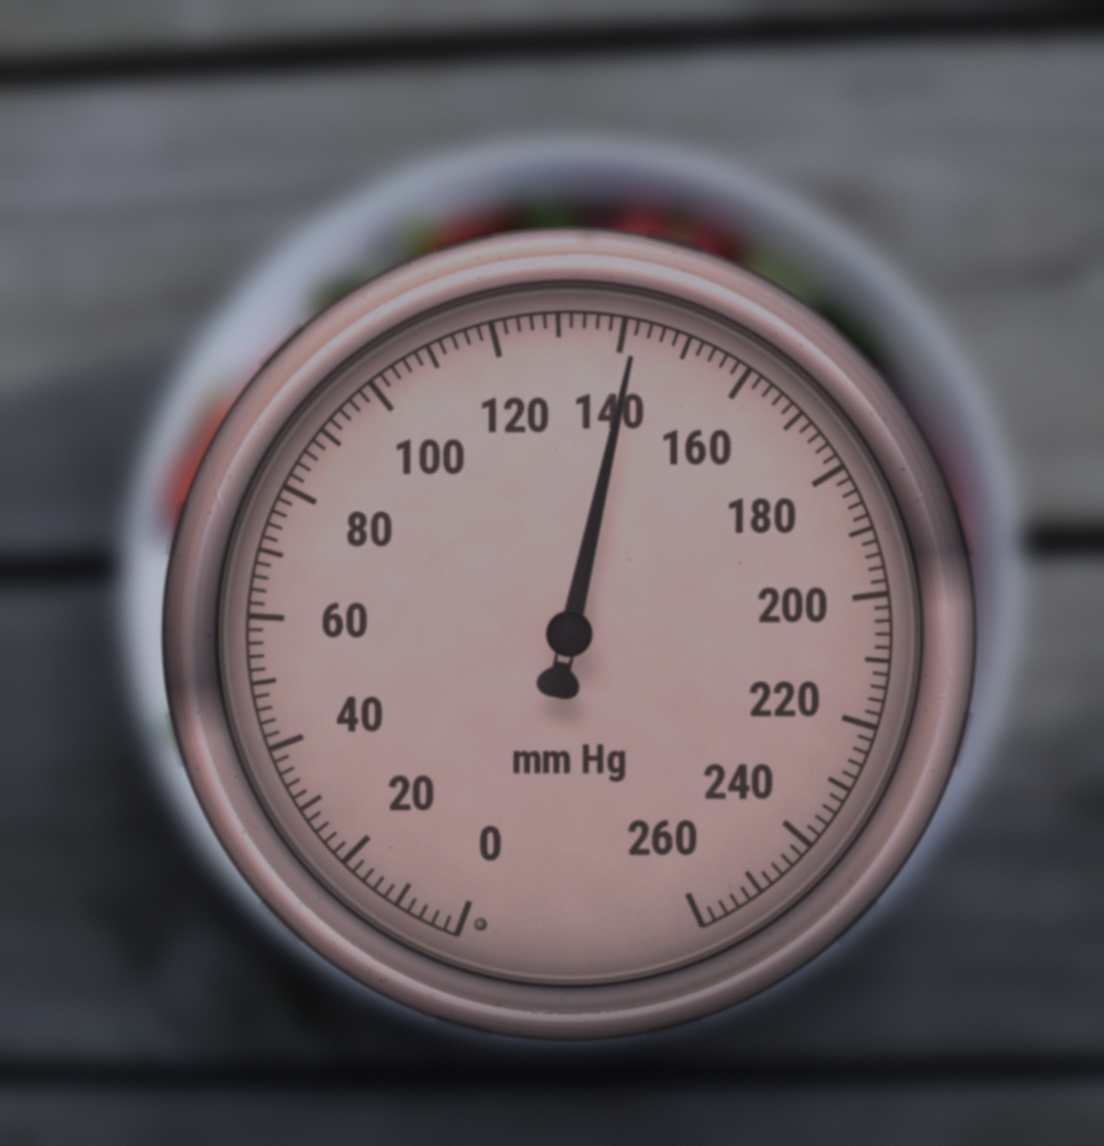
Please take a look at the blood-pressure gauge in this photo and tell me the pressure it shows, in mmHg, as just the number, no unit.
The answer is 142
